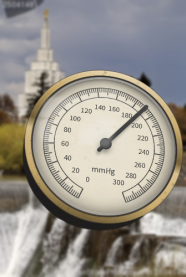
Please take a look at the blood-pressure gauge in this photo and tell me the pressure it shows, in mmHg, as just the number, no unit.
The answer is 190
